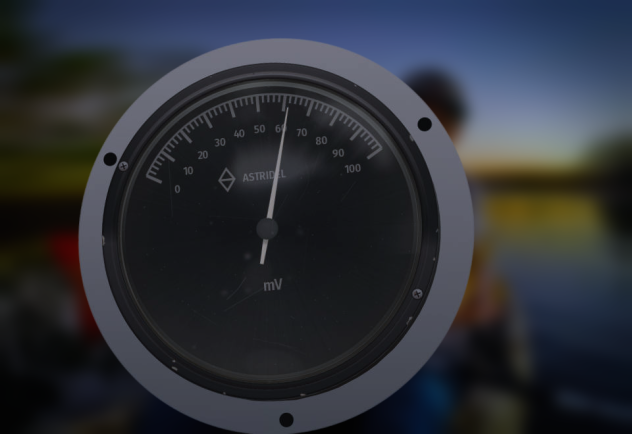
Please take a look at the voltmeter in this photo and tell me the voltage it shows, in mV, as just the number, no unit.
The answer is 62
